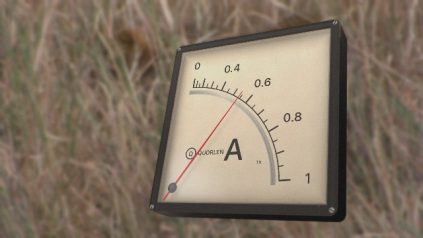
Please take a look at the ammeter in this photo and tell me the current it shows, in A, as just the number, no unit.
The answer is 0.55
